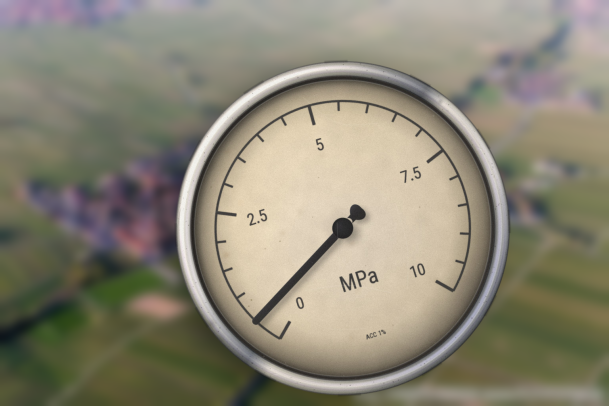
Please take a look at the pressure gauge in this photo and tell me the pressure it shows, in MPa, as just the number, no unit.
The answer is 0.5
